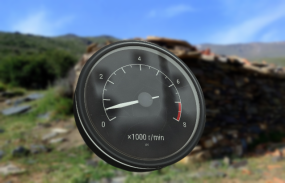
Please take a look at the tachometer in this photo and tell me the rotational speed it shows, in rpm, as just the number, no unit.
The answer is 500
